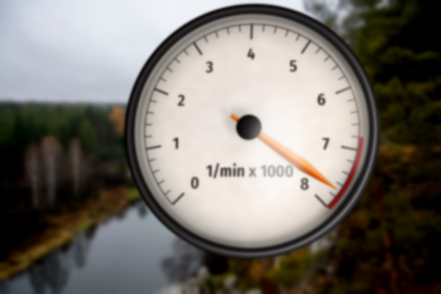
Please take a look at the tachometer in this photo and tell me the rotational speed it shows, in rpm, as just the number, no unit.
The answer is 7700
